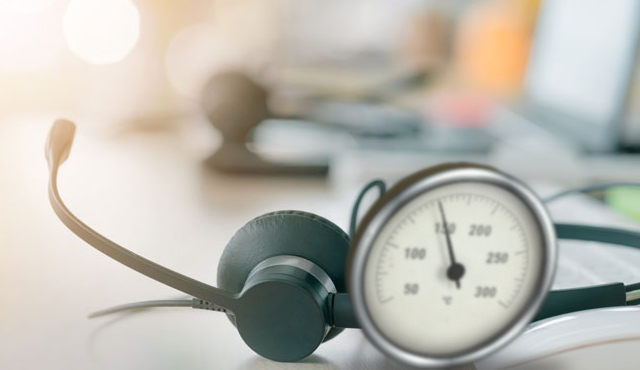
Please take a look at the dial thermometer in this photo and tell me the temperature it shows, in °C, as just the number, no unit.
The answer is 150
